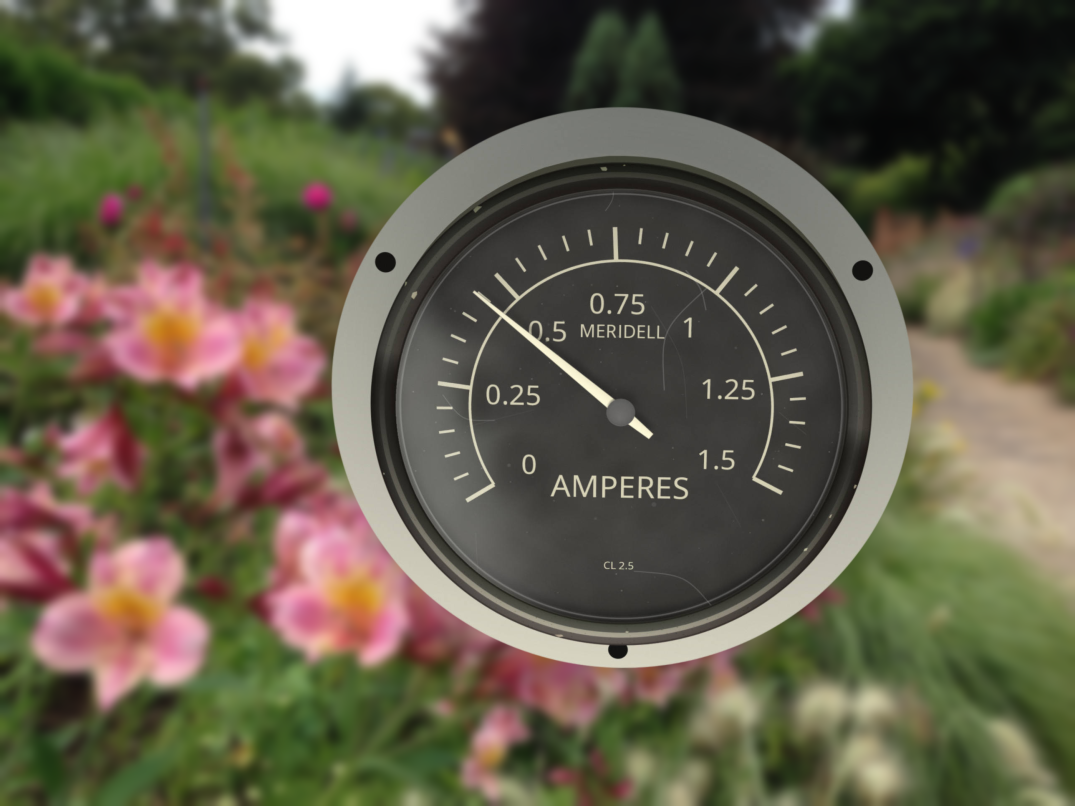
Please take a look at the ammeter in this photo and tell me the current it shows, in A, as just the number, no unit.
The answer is 0.45
